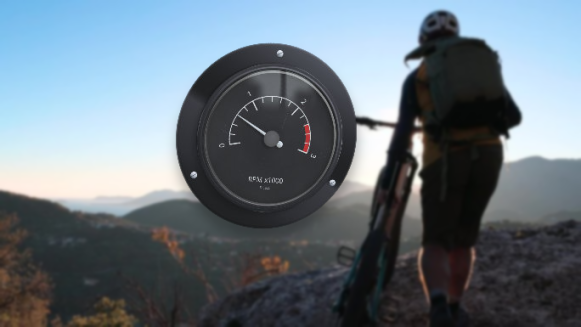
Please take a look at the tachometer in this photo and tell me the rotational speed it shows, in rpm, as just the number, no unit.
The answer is 600
